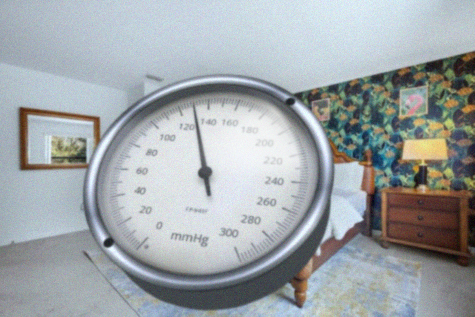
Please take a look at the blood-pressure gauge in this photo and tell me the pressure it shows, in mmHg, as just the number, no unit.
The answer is 130
